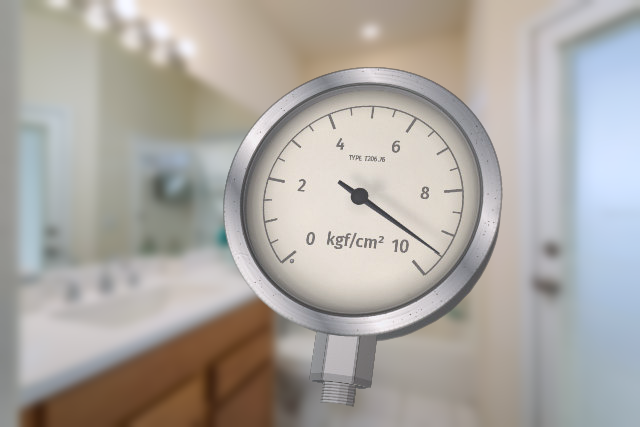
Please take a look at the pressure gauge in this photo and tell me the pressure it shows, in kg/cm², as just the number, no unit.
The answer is 9.5
